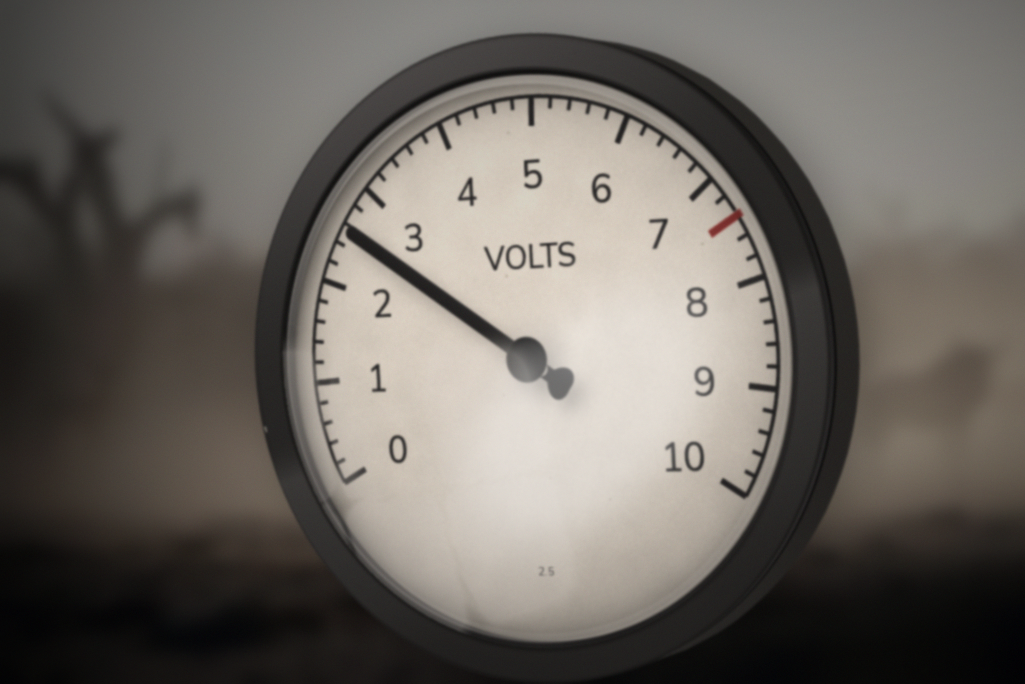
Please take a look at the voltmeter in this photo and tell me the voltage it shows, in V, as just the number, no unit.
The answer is 2.6
